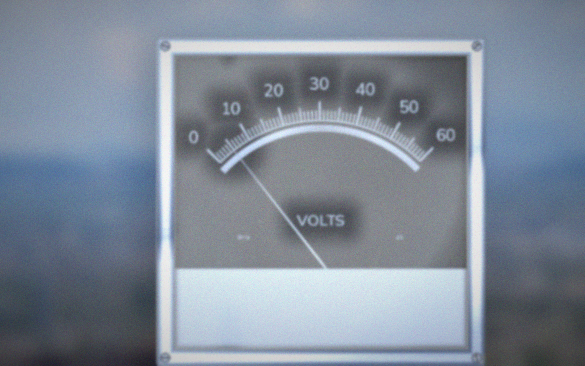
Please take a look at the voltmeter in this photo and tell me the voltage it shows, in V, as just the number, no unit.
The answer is 5
